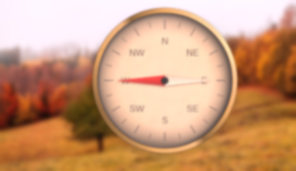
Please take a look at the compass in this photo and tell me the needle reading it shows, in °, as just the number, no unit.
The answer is 270
